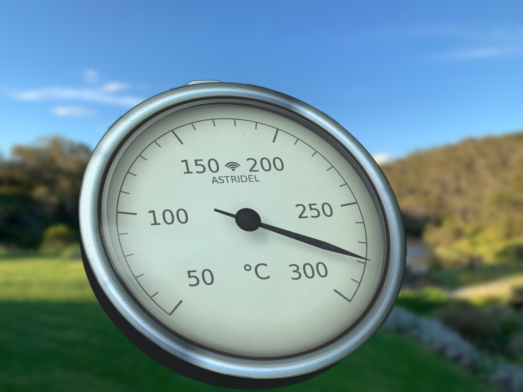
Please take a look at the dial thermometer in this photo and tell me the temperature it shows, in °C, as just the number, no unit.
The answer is 280
